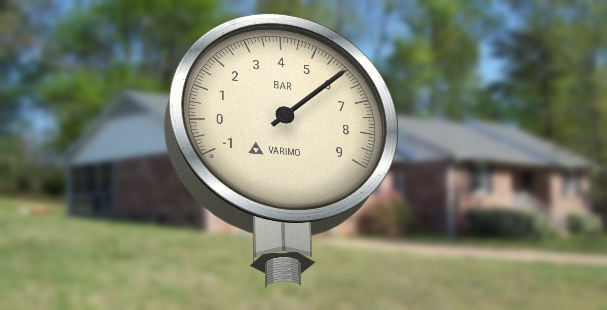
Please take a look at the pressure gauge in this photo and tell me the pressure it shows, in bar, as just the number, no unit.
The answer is 6
